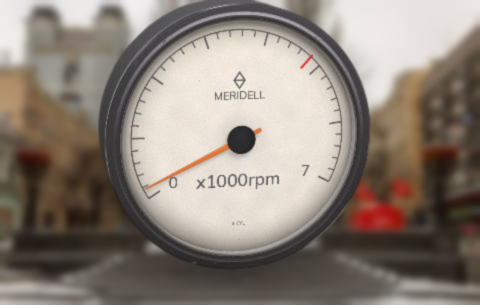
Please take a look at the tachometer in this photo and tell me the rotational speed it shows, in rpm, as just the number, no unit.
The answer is 200
